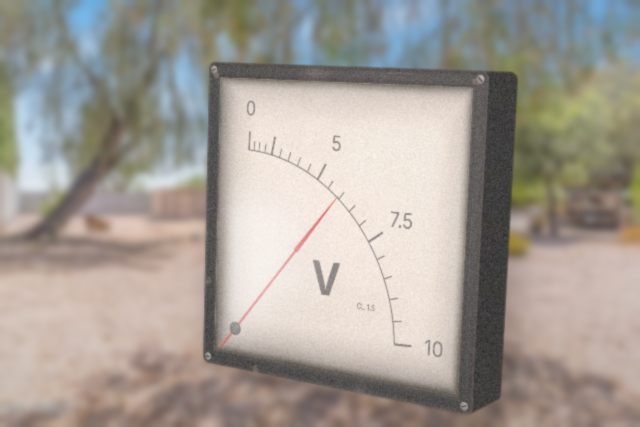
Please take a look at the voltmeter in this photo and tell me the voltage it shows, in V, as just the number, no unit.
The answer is 6
